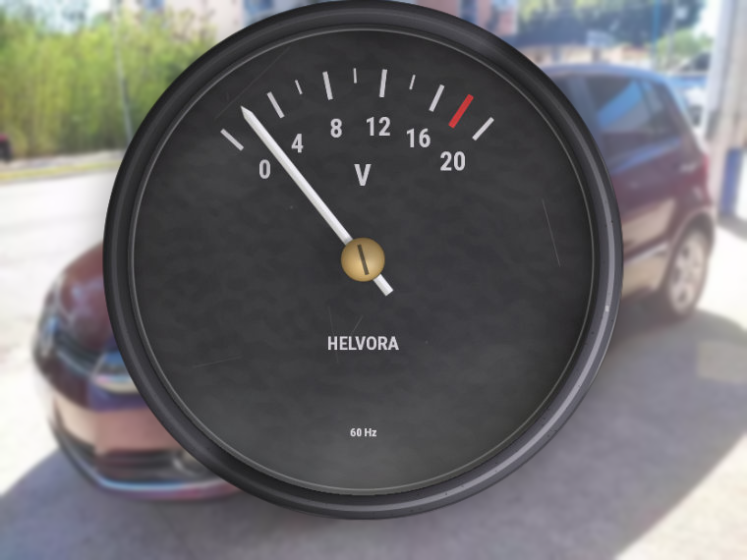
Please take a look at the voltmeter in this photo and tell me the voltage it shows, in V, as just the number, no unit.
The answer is 2
